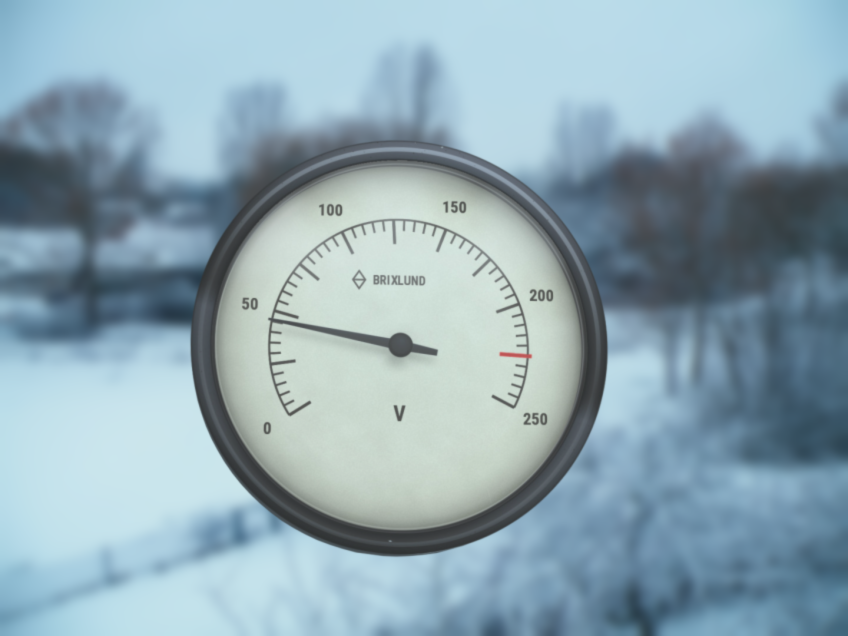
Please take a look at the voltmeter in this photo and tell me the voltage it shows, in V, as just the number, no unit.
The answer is 45
